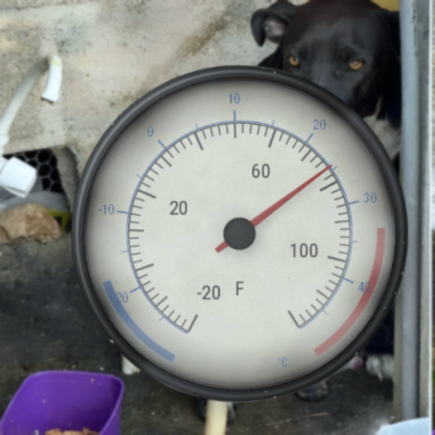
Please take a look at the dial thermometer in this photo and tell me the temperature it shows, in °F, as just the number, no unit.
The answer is 76
